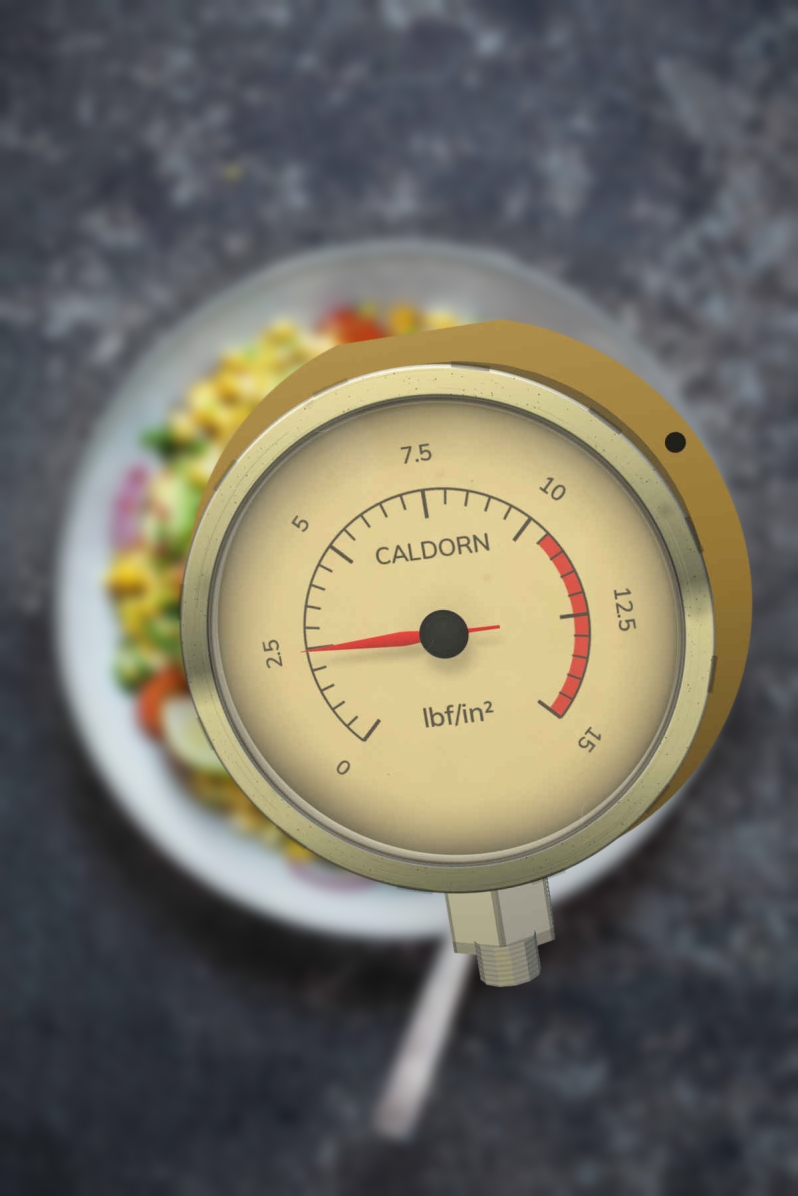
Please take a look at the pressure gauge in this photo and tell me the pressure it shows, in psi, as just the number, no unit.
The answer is 2.5
